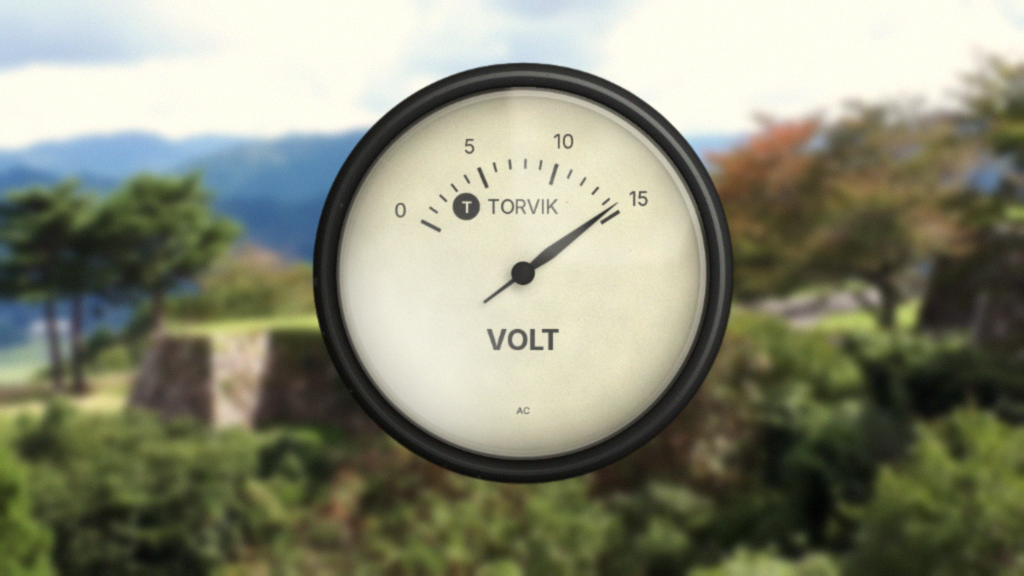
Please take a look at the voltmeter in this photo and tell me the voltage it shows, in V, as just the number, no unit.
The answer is 14.5
